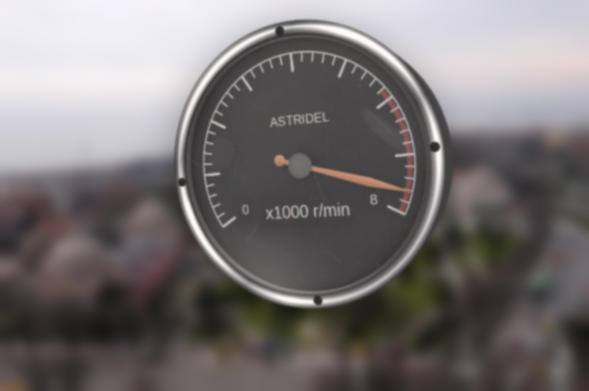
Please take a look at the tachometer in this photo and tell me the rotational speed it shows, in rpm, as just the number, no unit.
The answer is 7600
